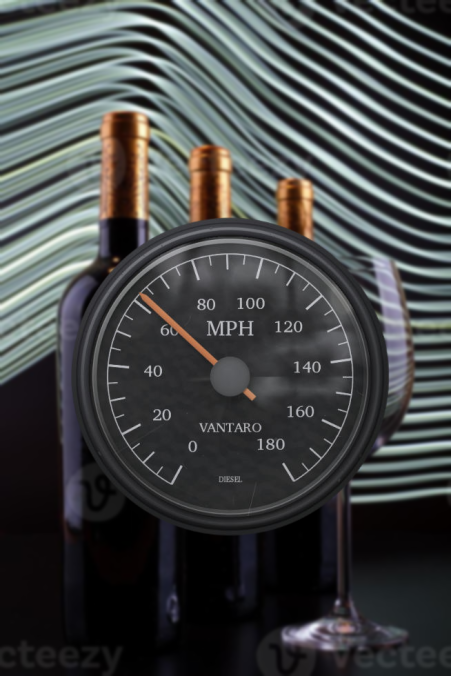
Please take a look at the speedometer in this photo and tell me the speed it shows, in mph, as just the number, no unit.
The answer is 62.5
